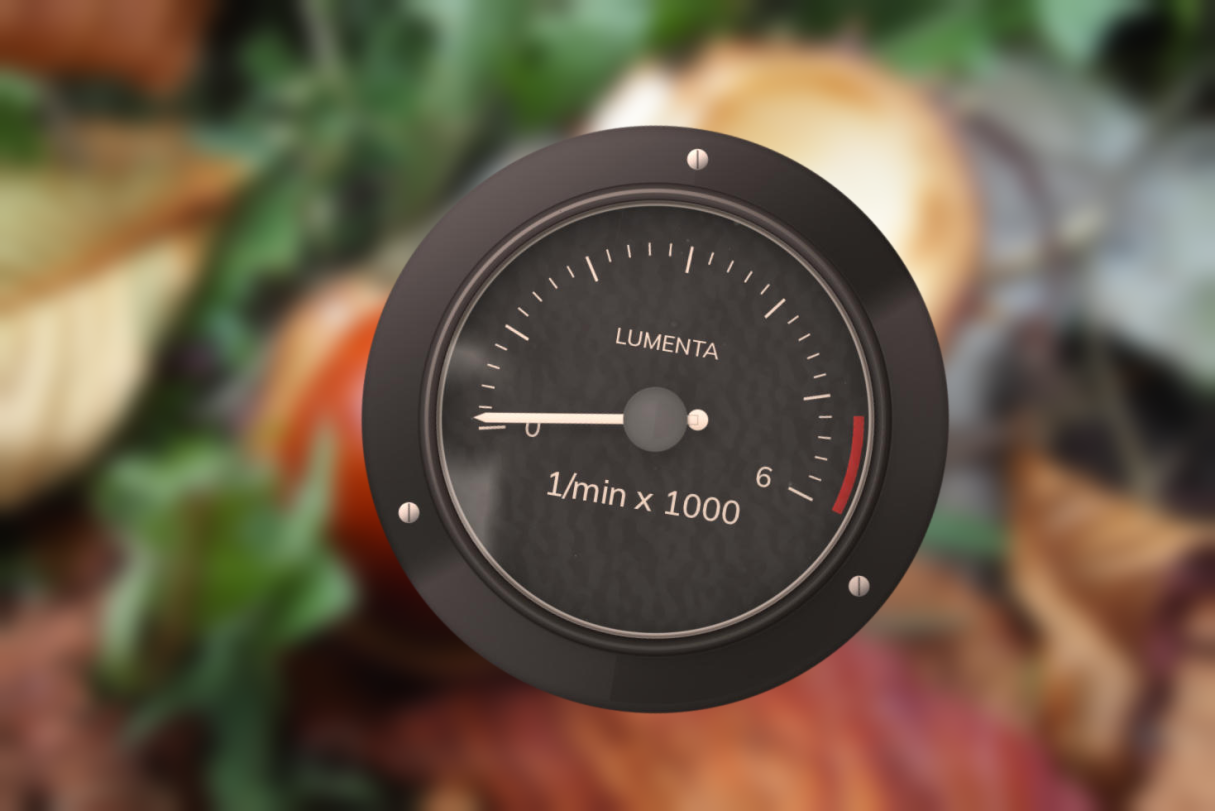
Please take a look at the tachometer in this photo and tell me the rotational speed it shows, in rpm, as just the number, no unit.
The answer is 100
